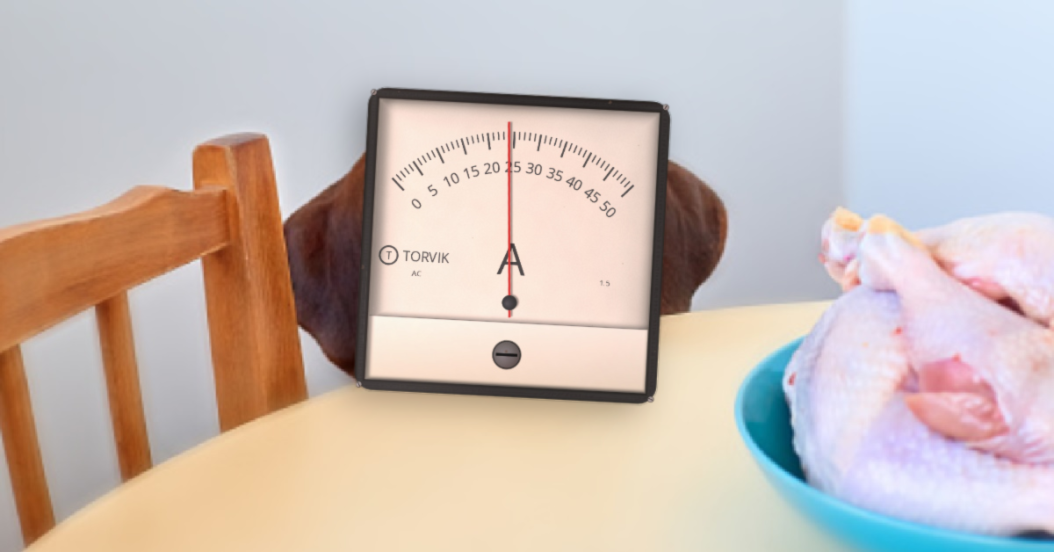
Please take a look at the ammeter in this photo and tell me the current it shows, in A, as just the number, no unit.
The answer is 24
